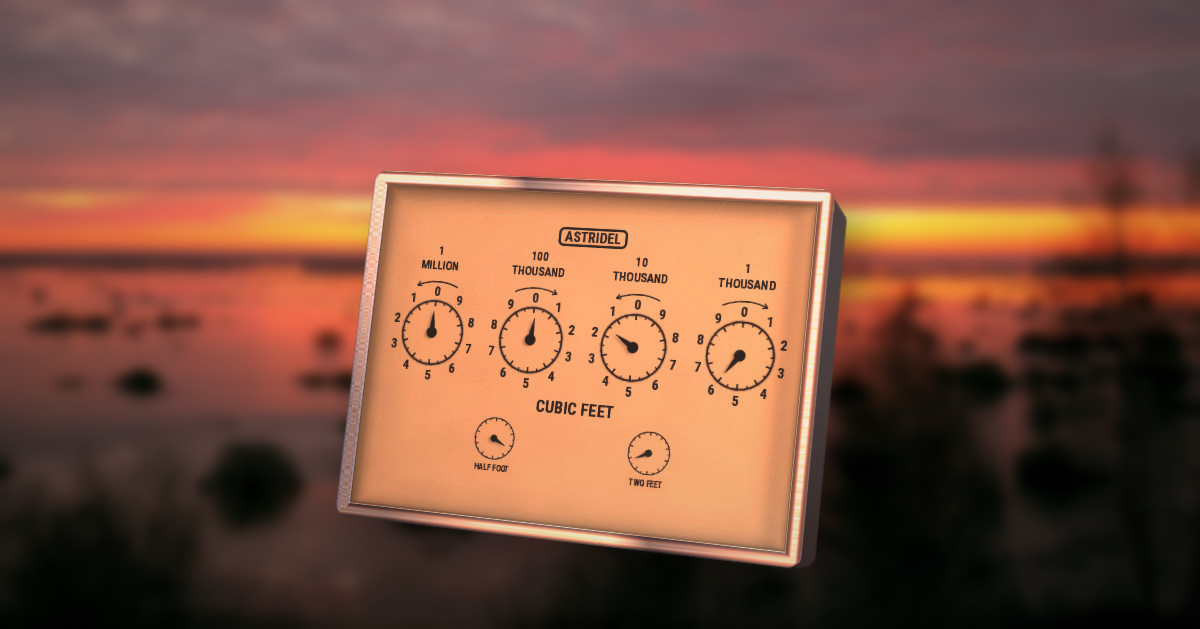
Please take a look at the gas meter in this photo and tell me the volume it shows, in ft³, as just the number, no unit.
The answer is 1600
